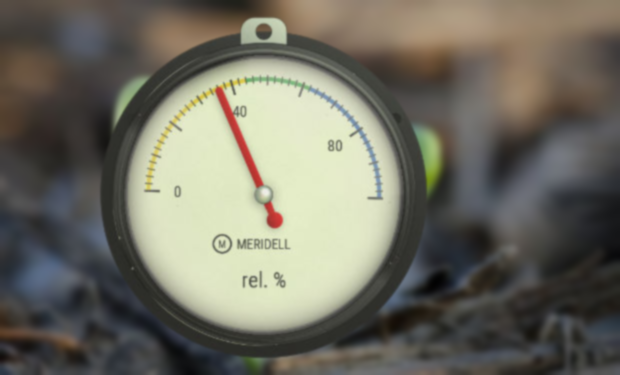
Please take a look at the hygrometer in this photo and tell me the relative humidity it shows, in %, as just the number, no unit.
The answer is 36
